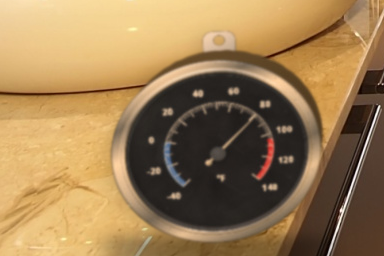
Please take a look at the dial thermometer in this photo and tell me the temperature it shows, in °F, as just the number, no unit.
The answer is 80
